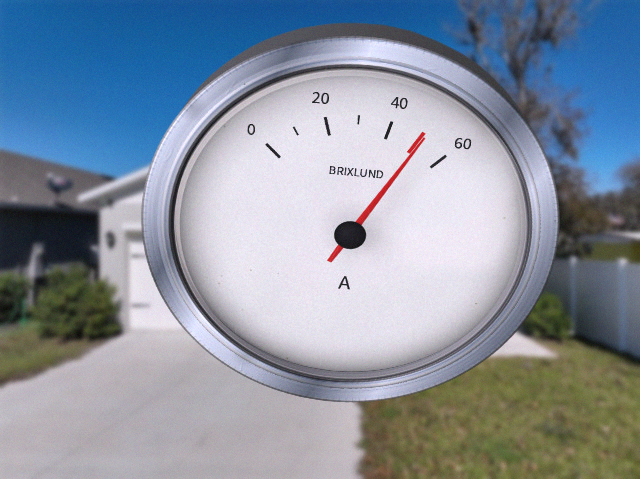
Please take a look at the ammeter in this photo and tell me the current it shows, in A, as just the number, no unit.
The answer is 50
